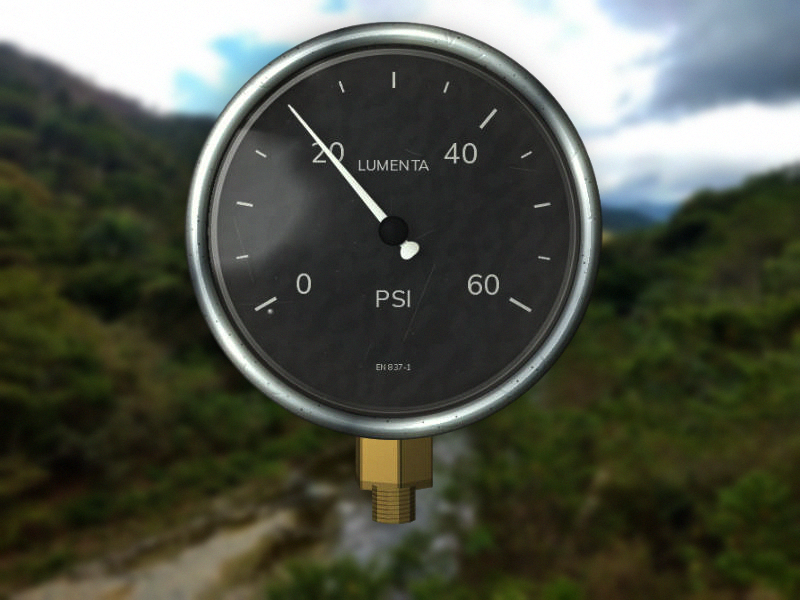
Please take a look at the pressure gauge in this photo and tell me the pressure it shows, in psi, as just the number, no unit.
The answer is 20
